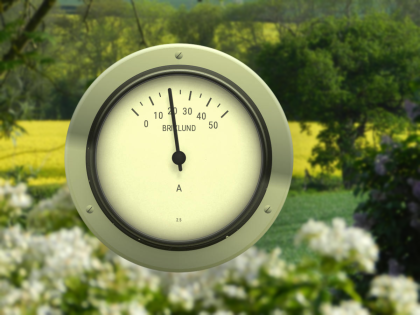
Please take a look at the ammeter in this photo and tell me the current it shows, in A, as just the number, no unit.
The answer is 20
